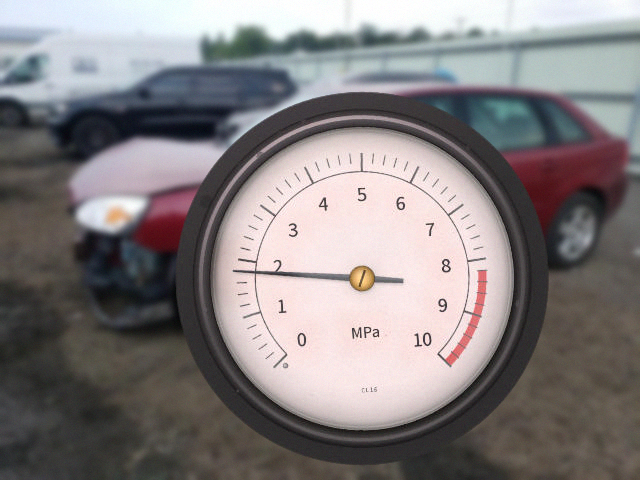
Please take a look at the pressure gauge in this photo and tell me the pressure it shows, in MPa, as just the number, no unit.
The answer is 1.8
